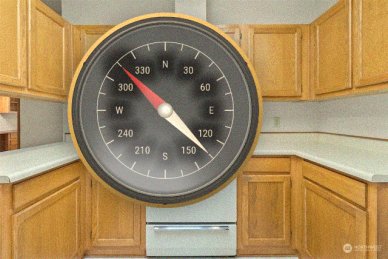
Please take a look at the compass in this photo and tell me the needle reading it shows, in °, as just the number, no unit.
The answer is 315
